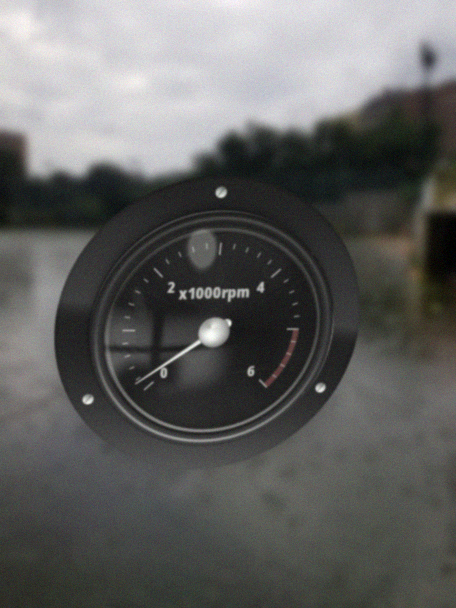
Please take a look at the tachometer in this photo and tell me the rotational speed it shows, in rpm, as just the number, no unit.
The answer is 200
